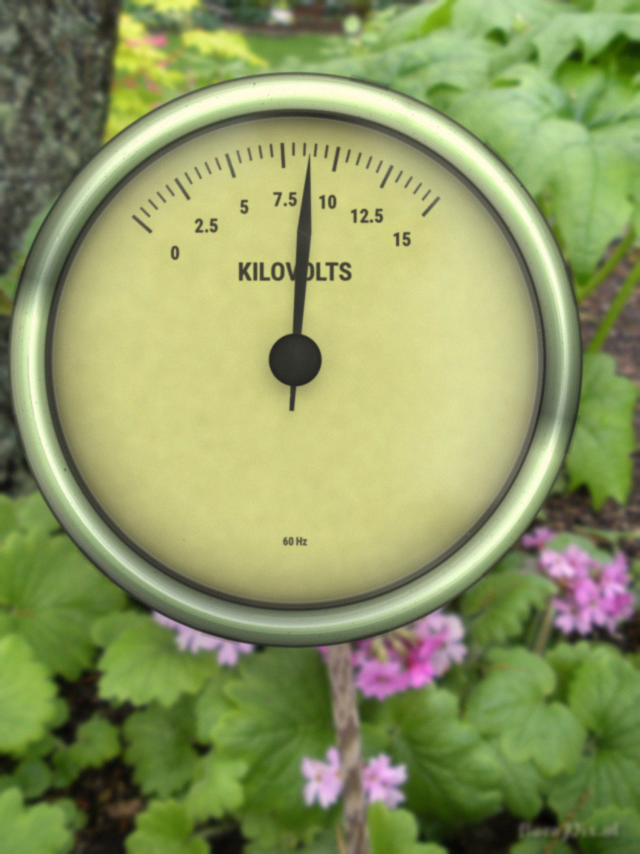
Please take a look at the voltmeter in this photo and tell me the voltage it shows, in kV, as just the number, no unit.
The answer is 8.75
